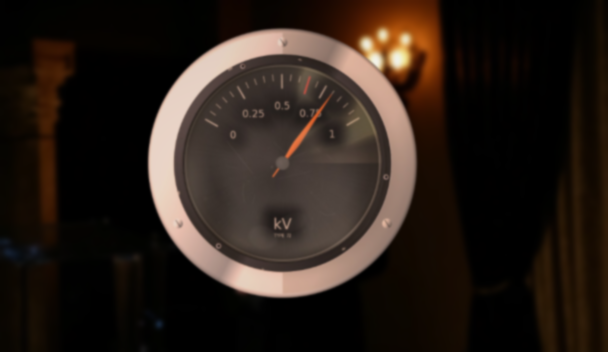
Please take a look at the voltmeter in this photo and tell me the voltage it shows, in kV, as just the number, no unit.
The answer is 0.8
